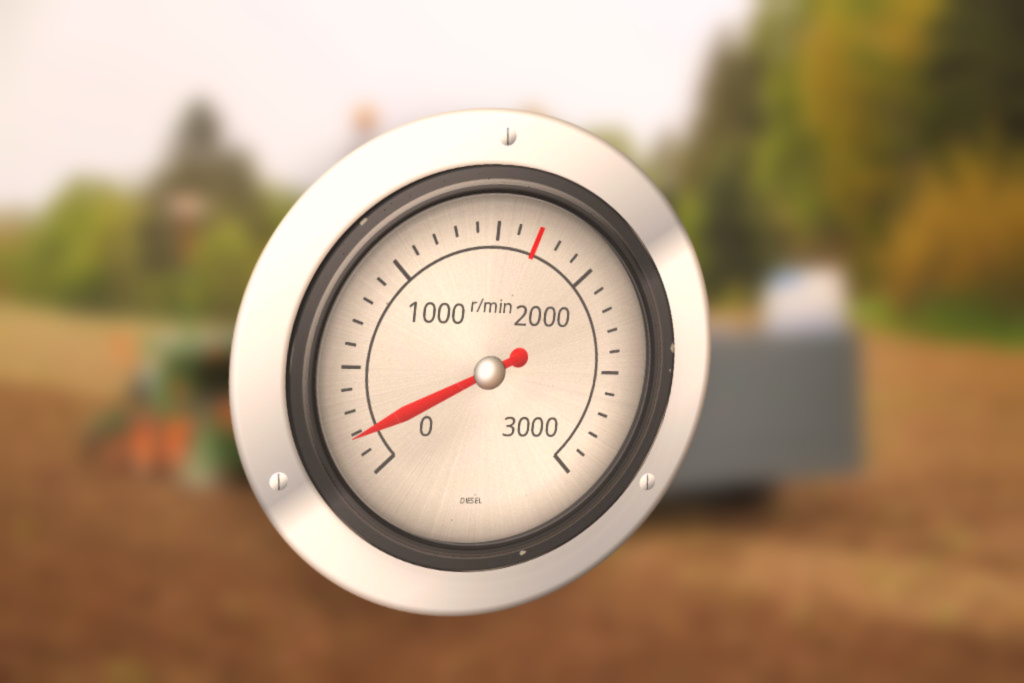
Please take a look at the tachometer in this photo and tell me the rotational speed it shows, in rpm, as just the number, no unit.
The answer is 200
